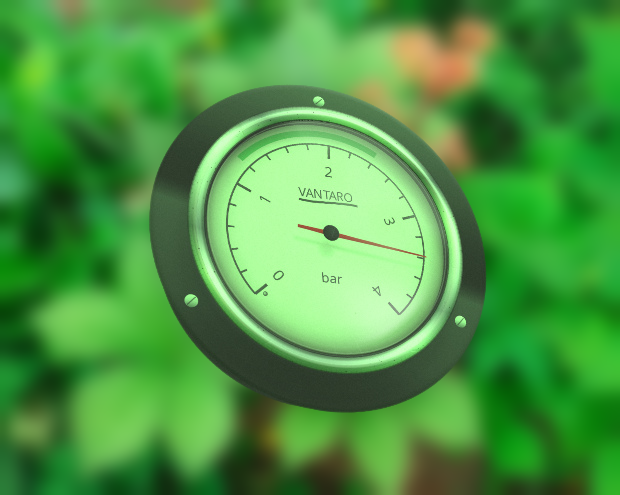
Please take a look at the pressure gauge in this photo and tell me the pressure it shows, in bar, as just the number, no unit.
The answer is 3.4
